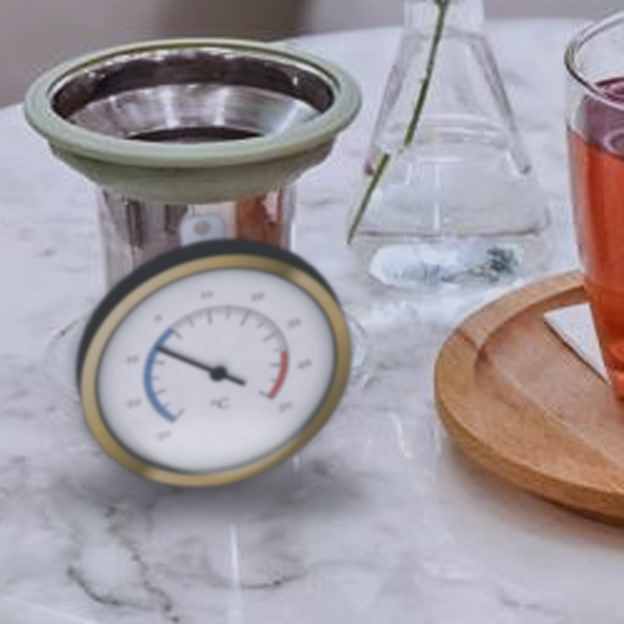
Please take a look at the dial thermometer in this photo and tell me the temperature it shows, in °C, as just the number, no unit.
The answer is -5
